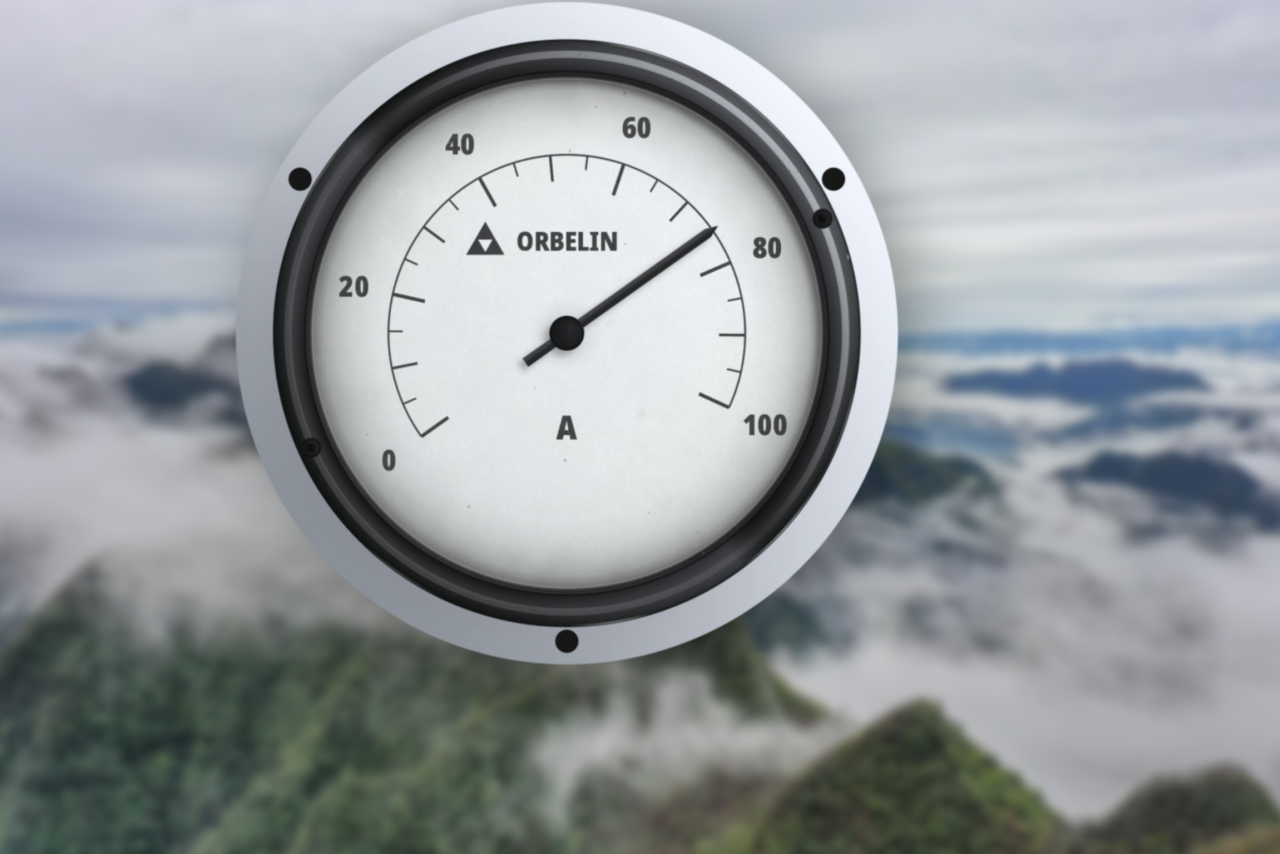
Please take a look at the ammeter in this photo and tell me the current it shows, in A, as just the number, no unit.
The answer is 75
